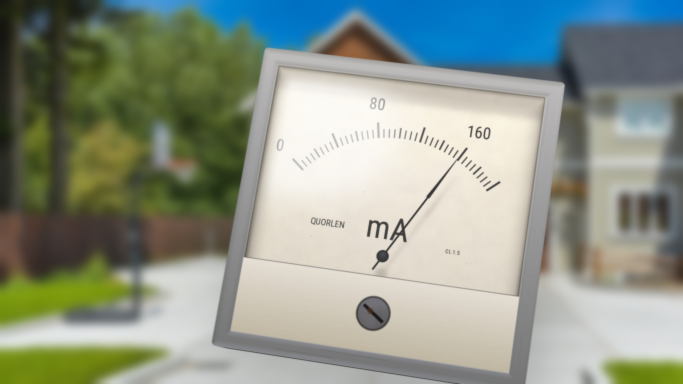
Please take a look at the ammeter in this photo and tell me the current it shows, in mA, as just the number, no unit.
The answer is 160
